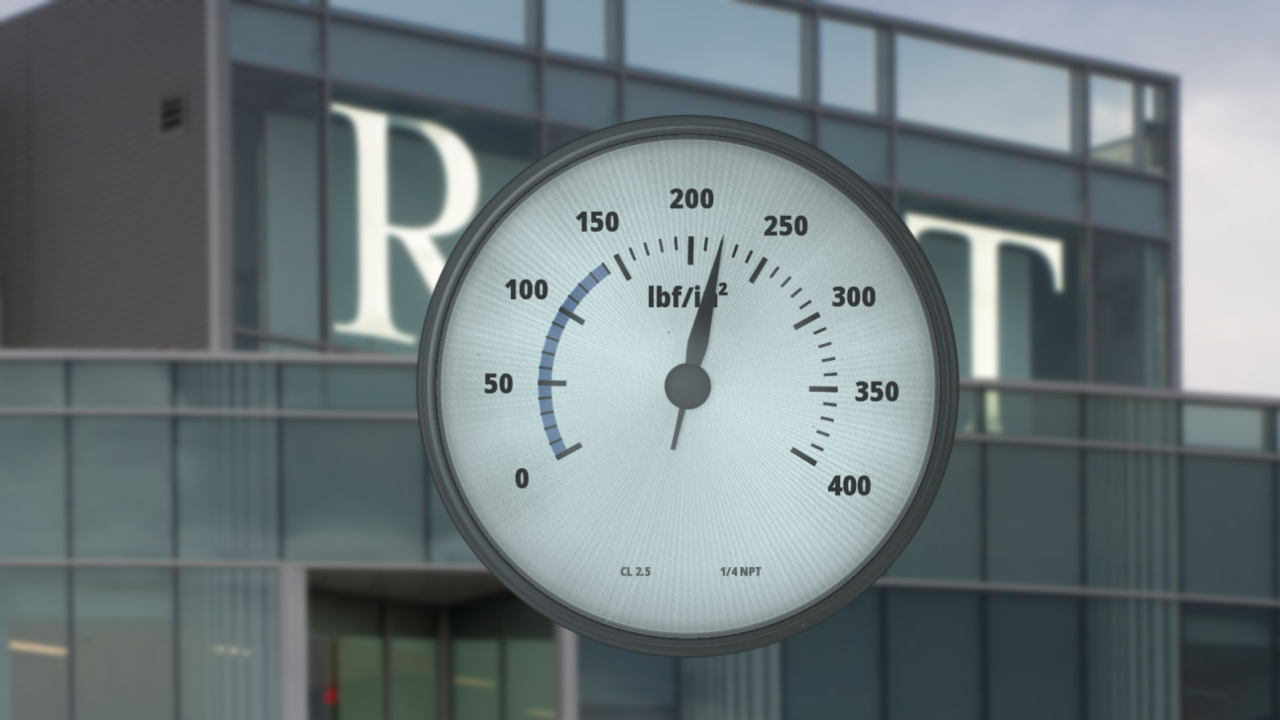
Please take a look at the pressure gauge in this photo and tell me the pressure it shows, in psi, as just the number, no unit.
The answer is 220
